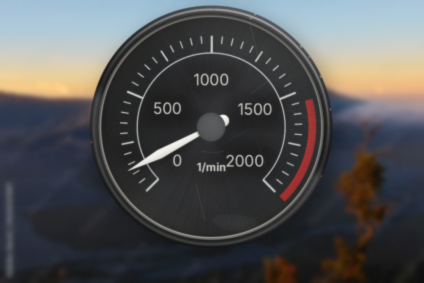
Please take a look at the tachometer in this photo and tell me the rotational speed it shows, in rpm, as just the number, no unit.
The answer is 125
